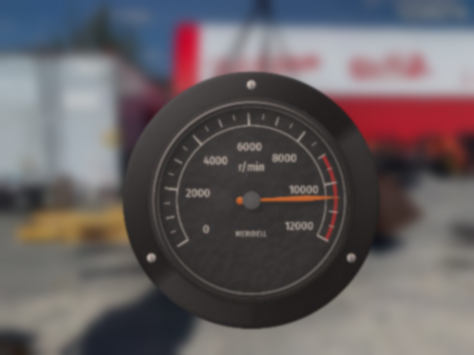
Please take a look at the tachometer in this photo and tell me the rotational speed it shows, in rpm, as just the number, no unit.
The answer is 10500
